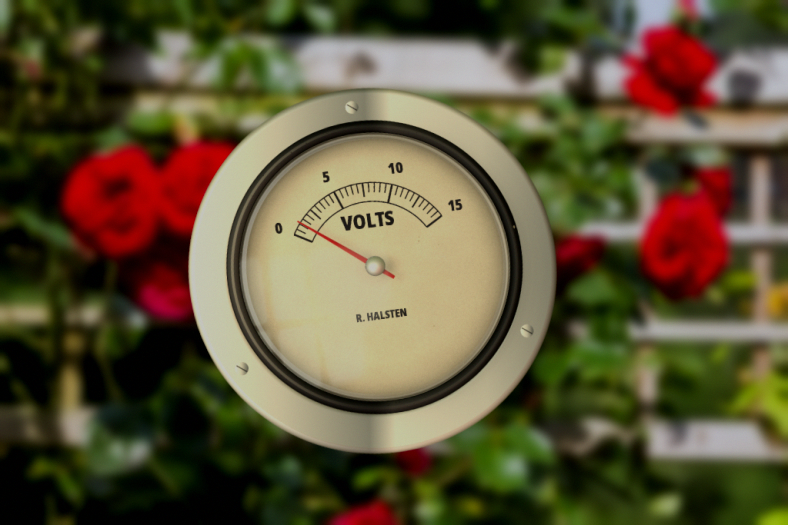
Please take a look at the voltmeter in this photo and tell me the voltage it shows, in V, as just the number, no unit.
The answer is 1
